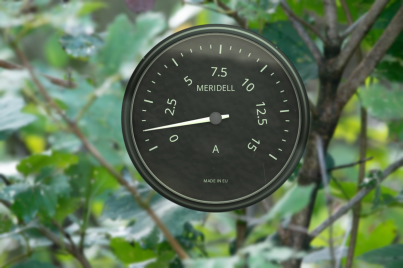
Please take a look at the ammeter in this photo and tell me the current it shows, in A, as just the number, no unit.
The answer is 1
